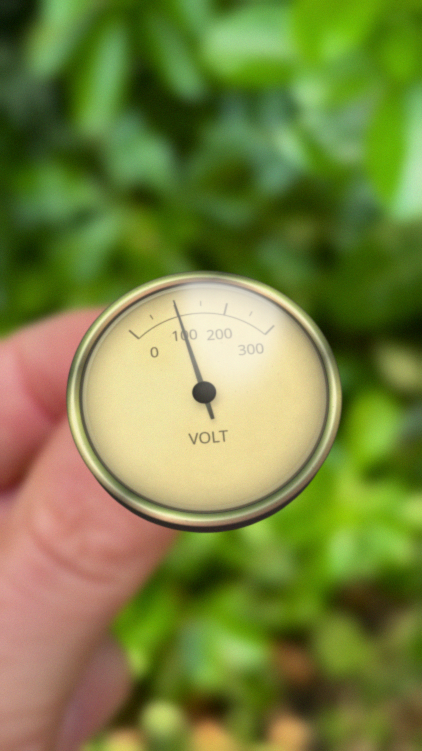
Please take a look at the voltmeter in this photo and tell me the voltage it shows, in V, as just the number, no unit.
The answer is 100
